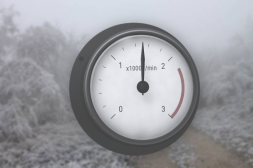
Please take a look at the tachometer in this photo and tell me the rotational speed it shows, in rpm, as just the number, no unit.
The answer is 1500
